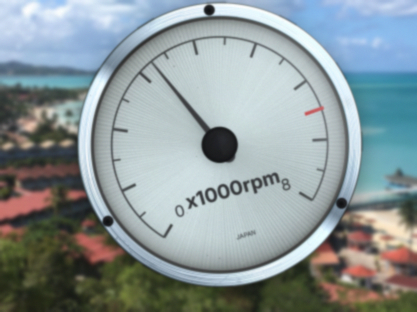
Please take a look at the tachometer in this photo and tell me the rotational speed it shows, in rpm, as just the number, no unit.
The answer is 3250
